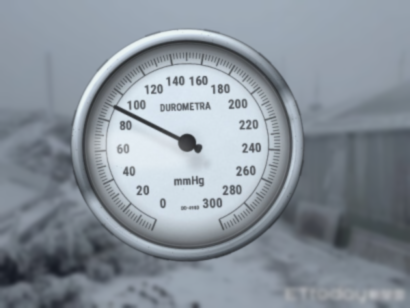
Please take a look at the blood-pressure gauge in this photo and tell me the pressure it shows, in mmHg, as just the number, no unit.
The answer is 90
